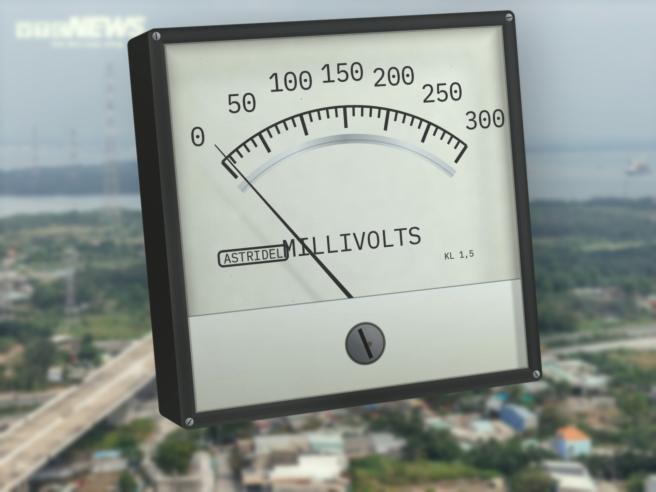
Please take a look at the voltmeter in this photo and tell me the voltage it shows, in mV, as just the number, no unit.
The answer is 5
